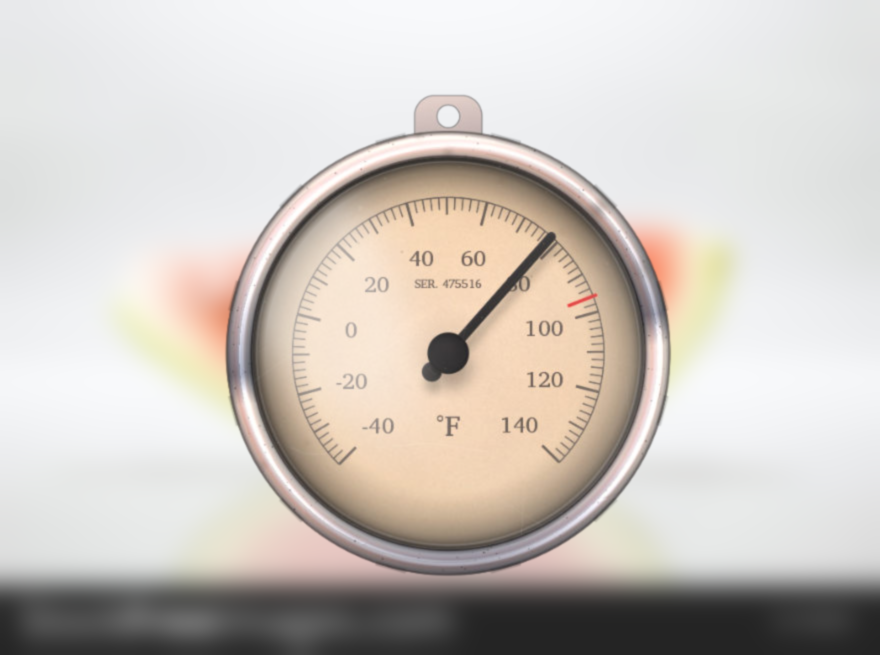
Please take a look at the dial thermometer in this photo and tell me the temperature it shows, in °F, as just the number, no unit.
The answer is 78
